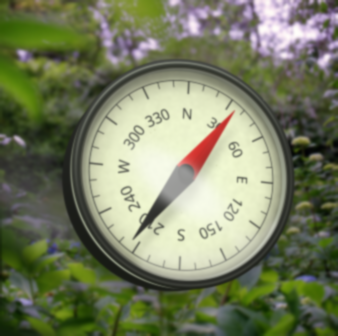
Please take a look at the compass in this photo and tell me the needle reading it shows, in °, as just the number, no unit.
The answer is 35
